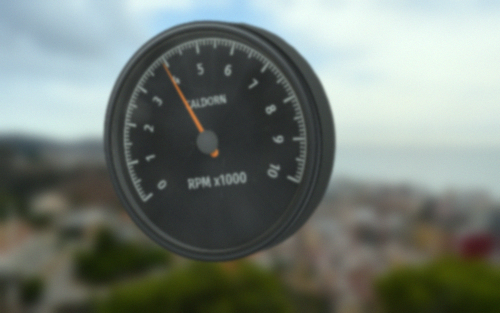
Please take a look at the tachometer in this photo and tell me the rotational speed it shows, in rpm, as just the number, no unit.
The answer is 4000
